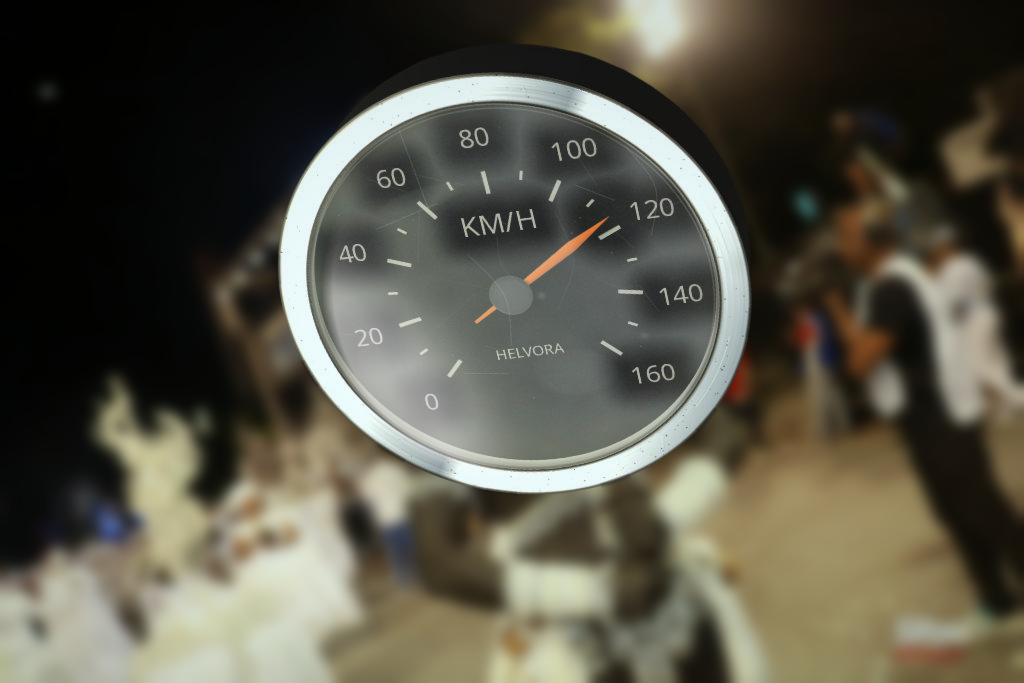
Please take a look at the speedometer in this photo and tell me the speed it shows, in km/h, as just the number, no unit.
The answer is 115
